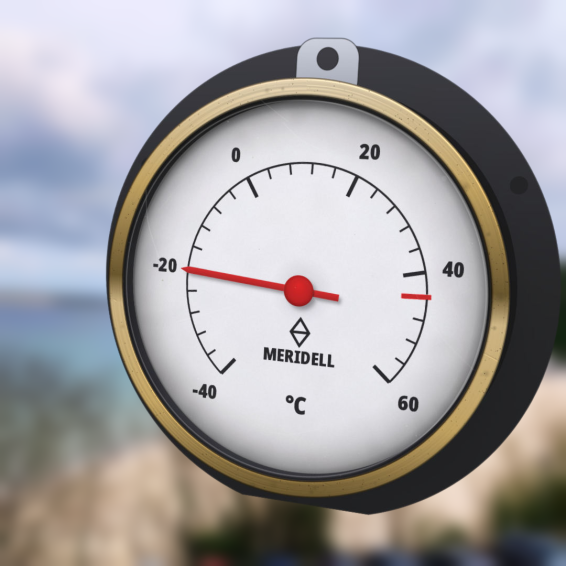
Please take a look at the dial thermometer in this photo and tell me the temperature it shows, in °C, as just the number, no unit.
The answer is -20
